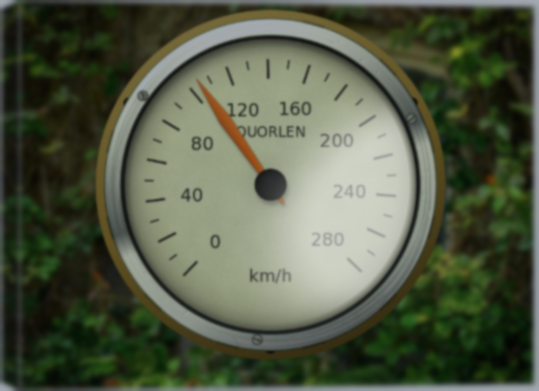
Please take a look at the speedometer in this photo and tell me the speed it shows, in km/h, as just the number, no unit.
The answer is 105
